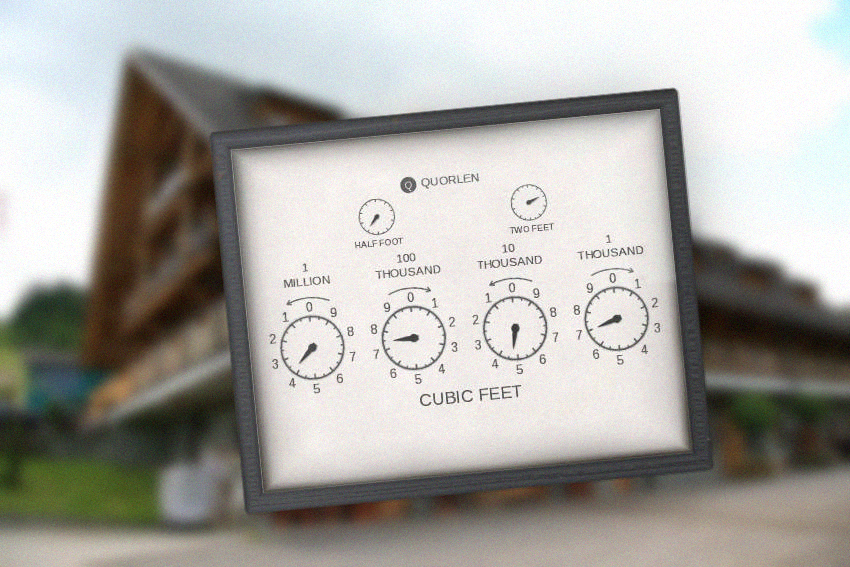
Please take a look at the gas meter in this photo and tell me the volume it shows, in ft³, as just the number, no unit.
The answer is 374700
